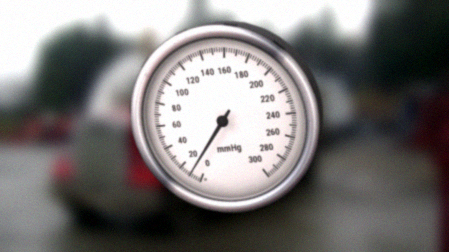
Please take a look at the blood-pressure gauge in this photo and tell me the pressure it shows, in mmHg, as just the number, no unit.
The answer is 10
